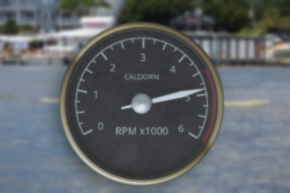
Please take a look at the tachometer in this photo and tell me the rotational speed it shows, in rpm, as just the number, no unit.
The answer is 4875
